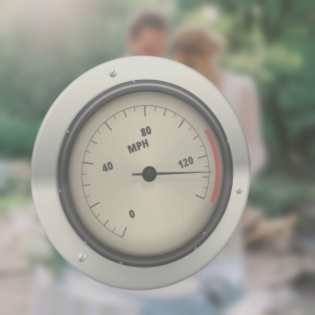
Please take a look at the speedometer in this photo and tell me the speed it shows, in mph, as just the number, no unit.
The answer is 127.5
